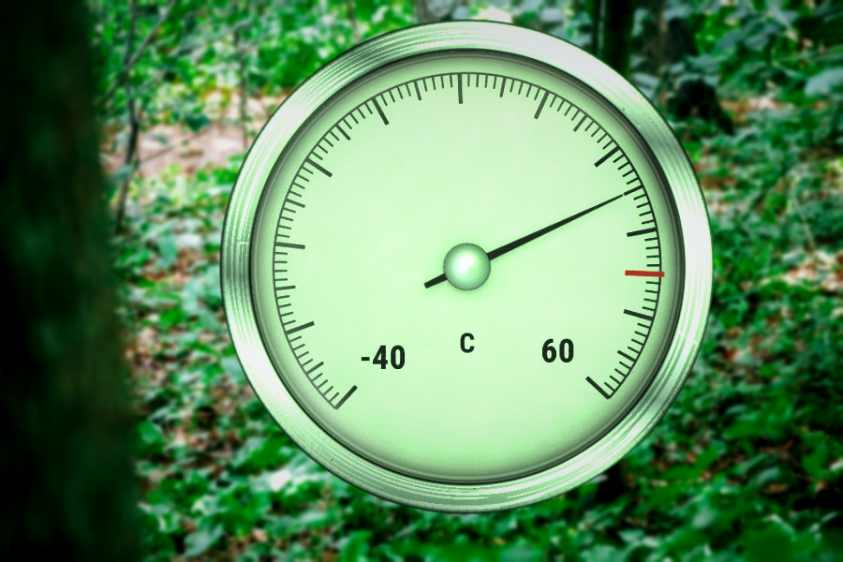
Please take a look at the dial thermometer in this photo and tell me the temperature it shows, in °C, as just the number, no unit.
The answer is 35
